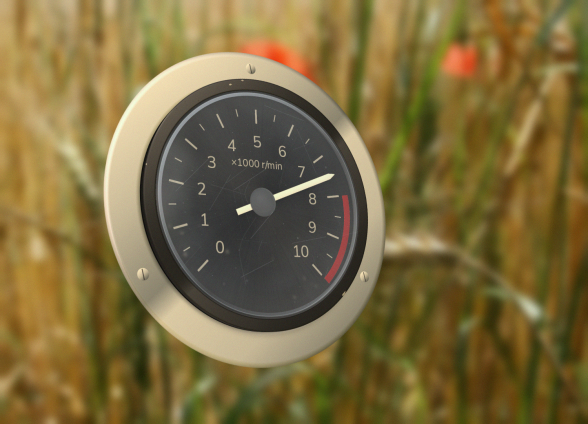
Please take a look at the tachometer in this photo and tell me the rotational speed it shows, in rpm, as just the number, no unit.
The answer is 7500
